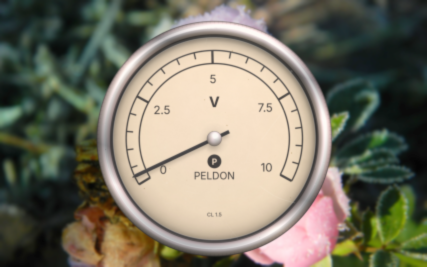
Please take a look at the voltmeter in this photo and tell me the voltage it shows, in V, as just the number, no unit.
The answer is 0.25
